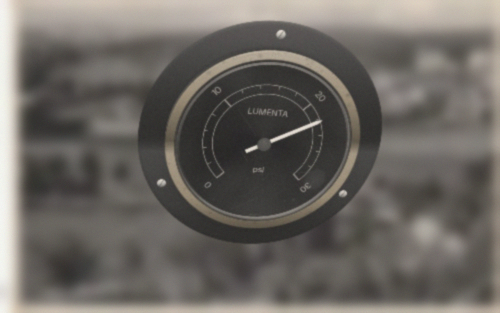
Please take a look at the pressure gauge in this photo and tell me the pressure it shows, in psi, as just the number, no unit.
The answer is 22
